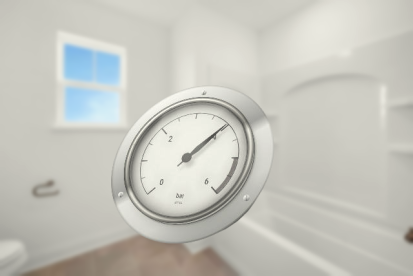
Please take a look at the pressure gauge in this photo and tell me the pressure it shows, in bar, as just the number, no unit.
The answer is 4
